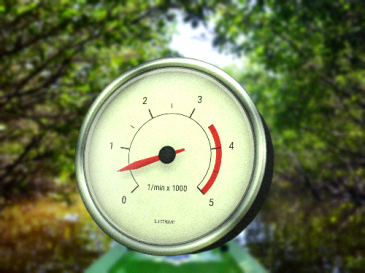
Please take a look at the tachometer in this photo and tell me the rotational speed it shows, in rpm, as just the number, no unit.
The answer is 500
